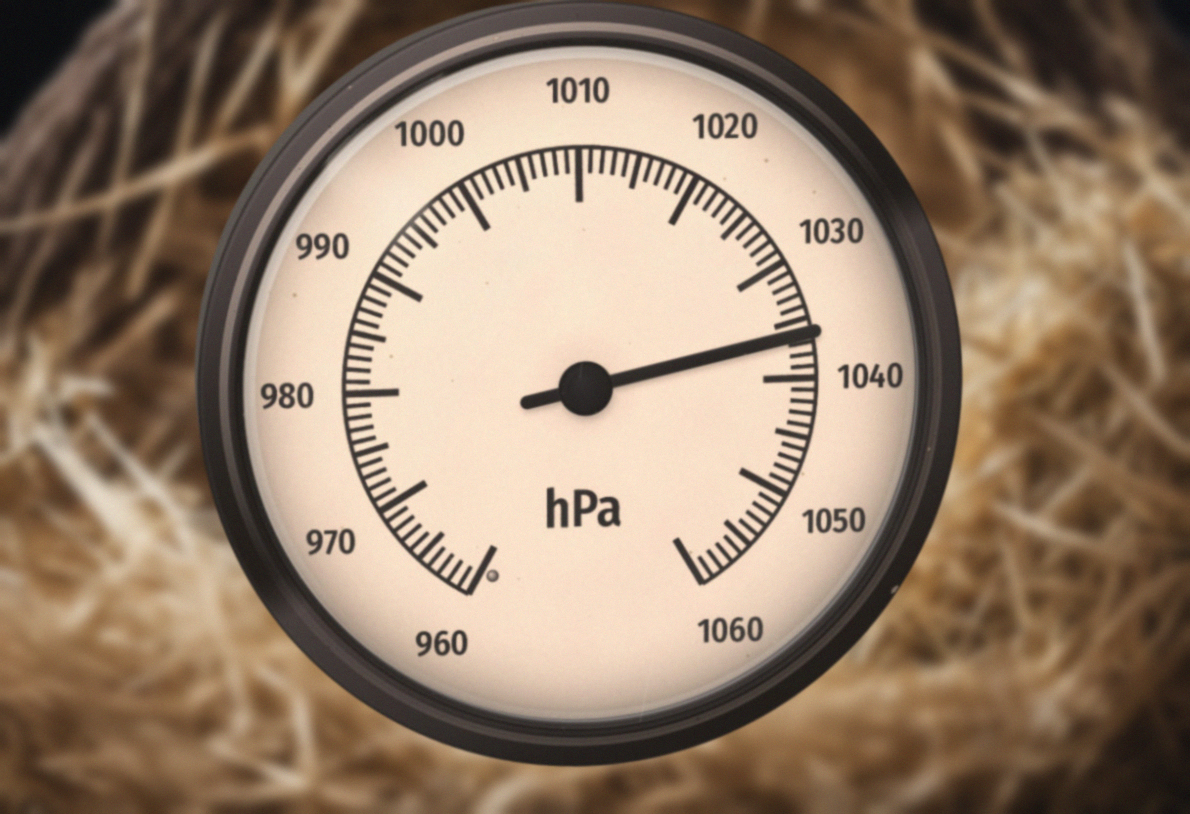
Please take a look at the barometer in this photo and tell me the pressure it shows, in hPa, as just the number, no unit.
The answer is 1036
